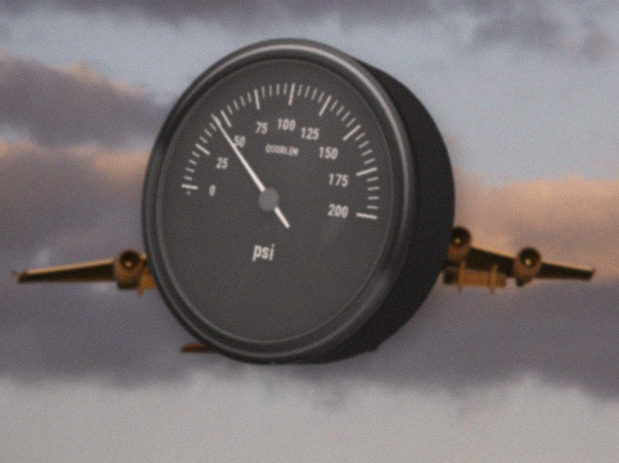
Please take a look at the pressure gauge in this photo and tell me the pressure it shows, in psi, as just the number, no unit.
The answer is 45
